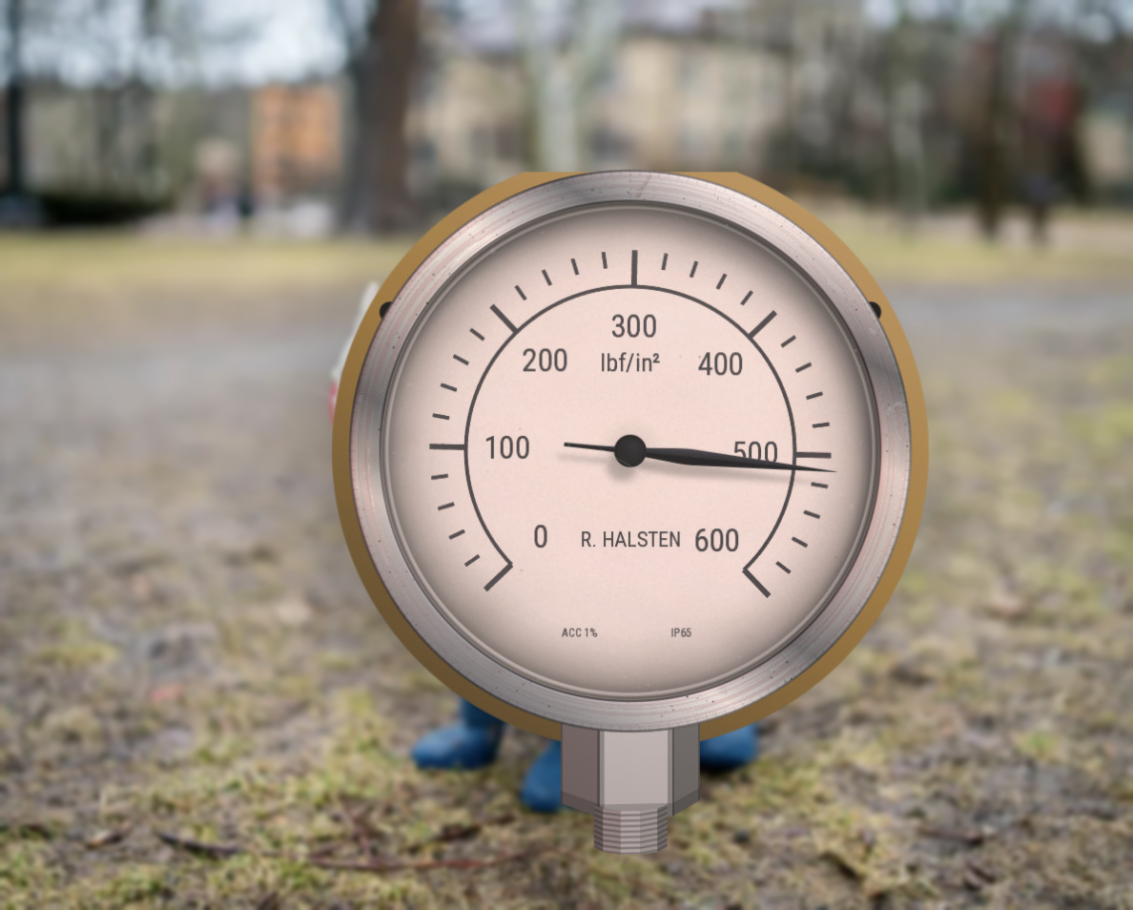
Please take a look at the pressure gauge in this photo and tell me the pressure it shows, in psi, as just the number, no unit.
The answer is 510
